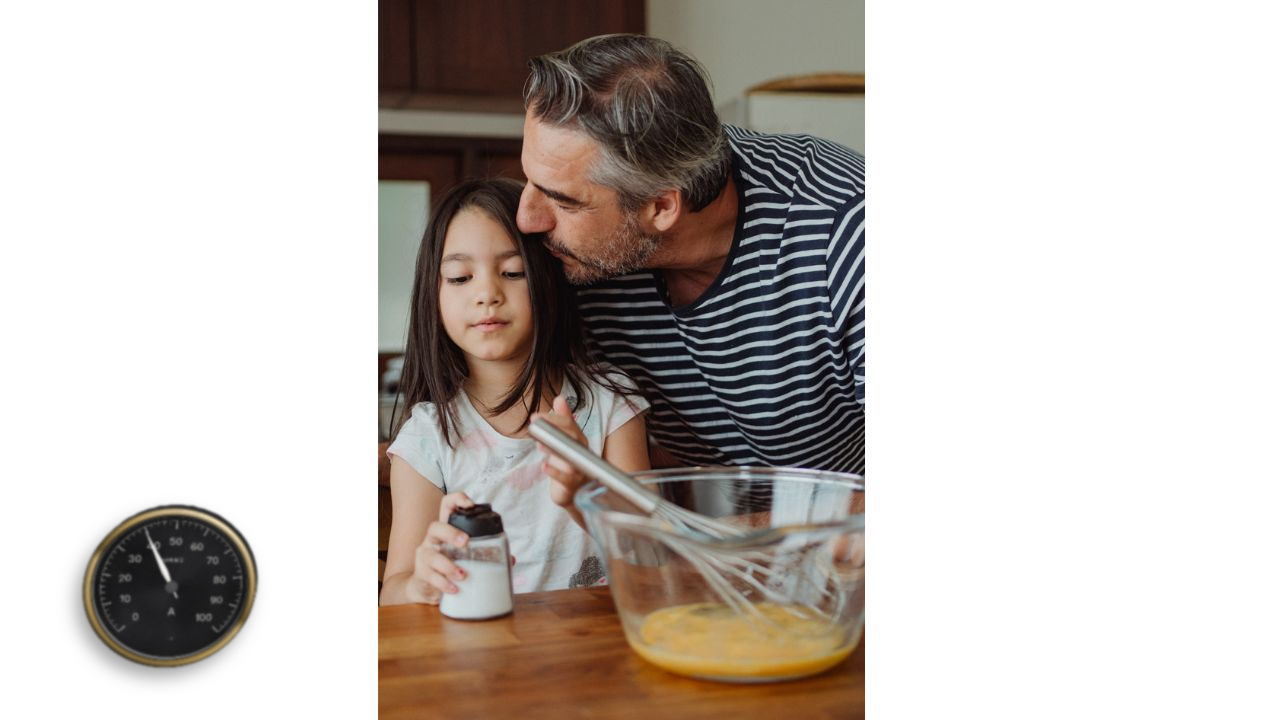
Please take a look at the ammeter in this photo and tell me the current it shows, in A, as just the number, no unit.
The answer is 40
